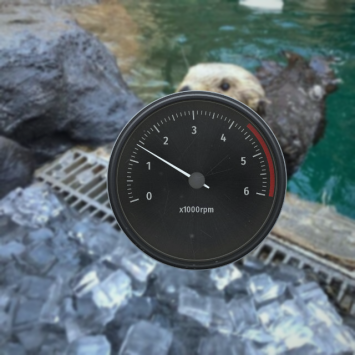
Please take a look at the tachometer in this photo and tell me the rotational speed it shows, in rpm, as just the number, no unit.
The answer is 1400
